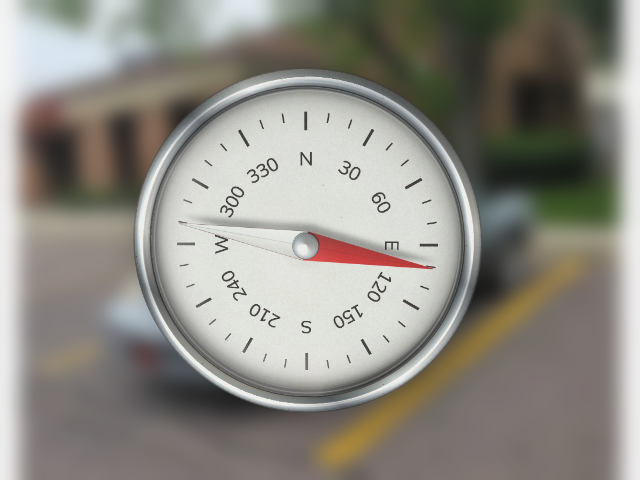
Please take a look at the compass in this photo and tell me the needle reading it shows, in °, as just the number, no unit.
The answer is 100
